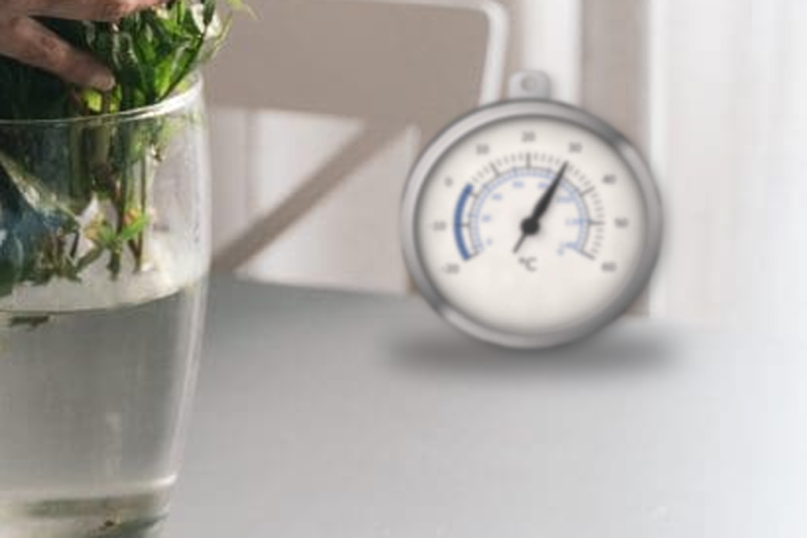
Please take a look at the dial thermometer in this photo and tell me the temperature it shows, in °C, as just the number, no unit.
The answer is 30
